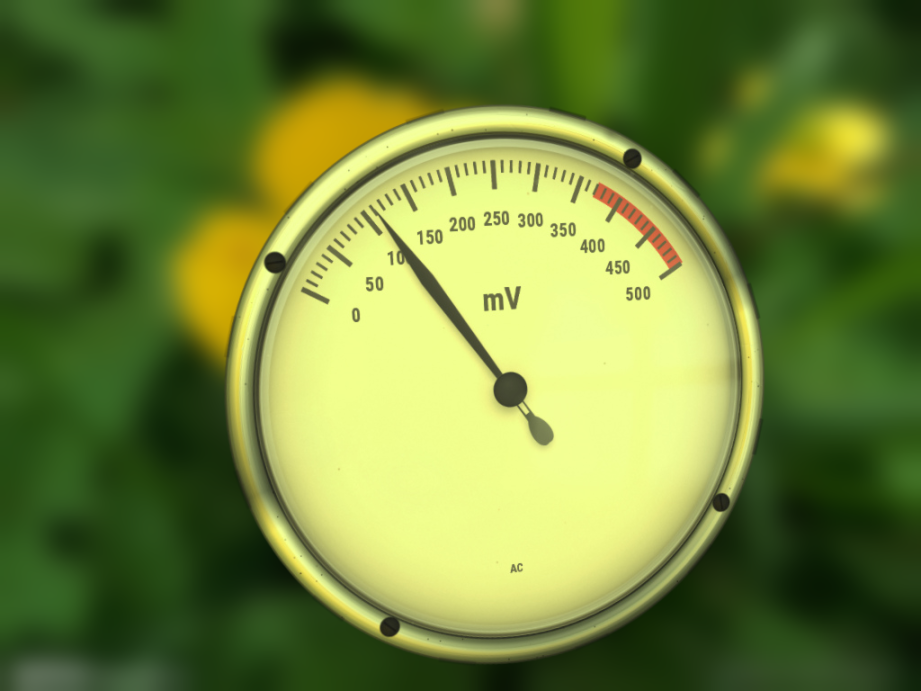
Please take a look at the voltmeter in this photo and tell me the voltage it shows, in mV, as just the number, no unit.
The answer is 110
